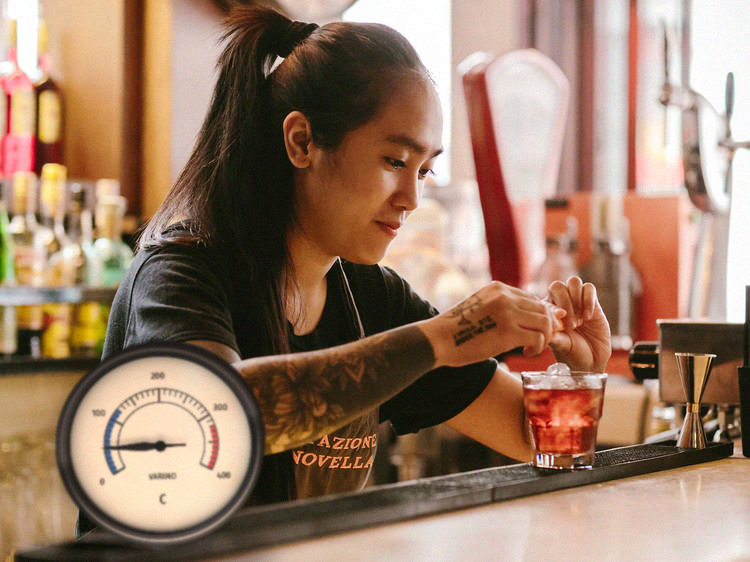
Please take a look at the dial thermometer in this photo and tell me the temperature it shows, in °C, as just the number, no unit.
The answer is 50
